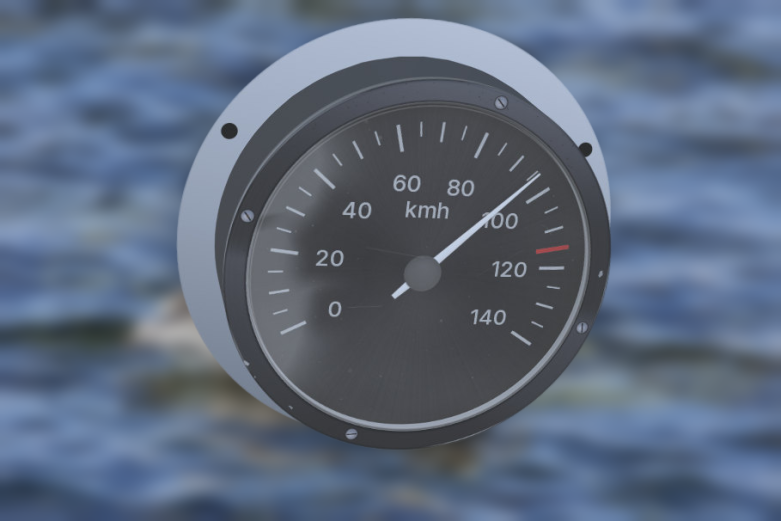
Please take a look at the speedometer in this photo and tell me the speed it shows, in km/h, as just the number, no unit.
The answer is 95
